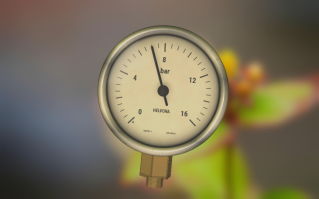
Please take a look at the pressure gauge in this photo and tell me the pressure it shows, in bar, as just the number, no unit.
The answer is 7
